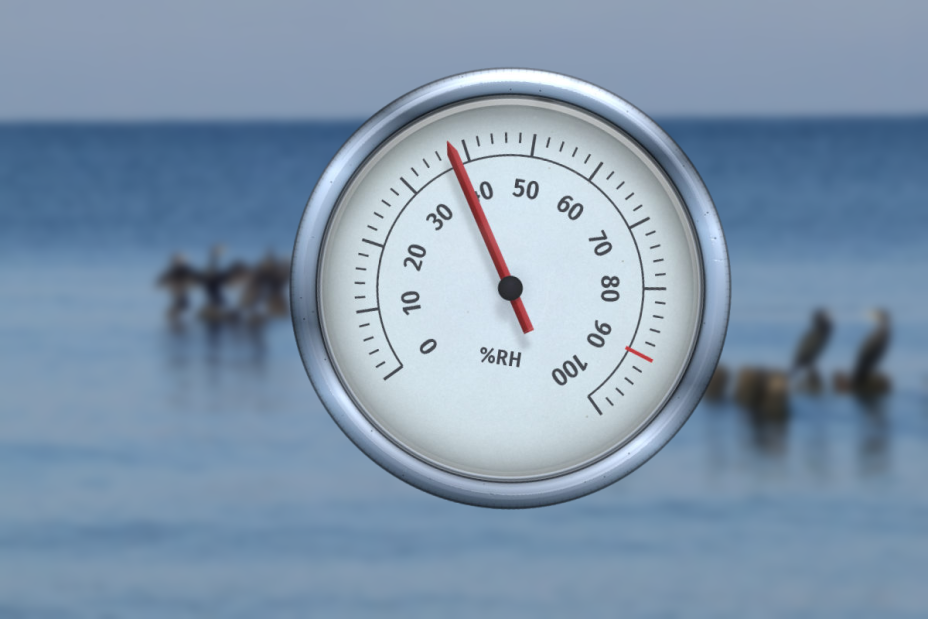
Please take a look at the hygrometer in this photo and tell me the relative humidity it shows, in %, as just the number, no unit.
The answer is 38
